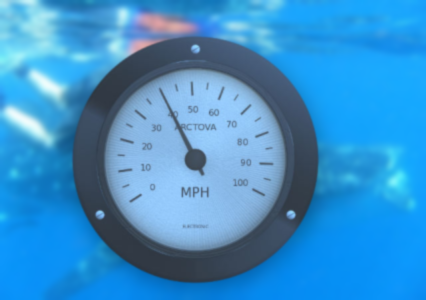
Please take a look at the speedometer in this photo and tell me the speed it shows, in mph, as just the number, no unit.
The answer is 40
